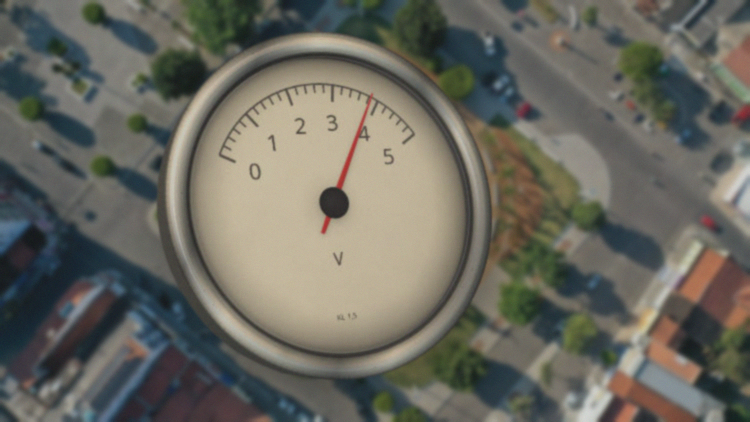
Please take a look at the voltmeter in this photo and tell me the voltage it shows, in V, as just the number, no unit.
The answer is 3.8
